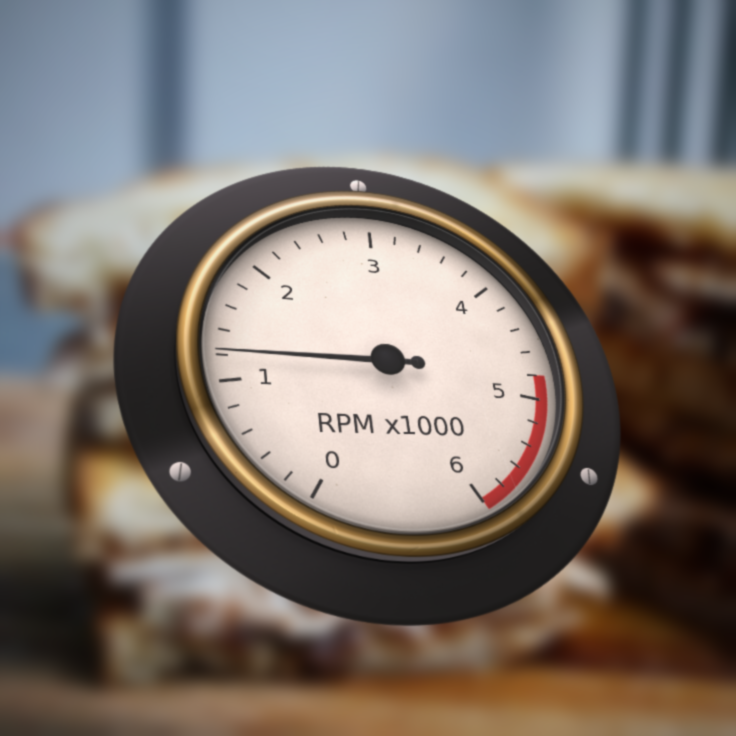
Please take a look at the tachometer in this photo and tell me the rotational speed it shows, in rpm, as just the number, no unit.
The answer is 1200
